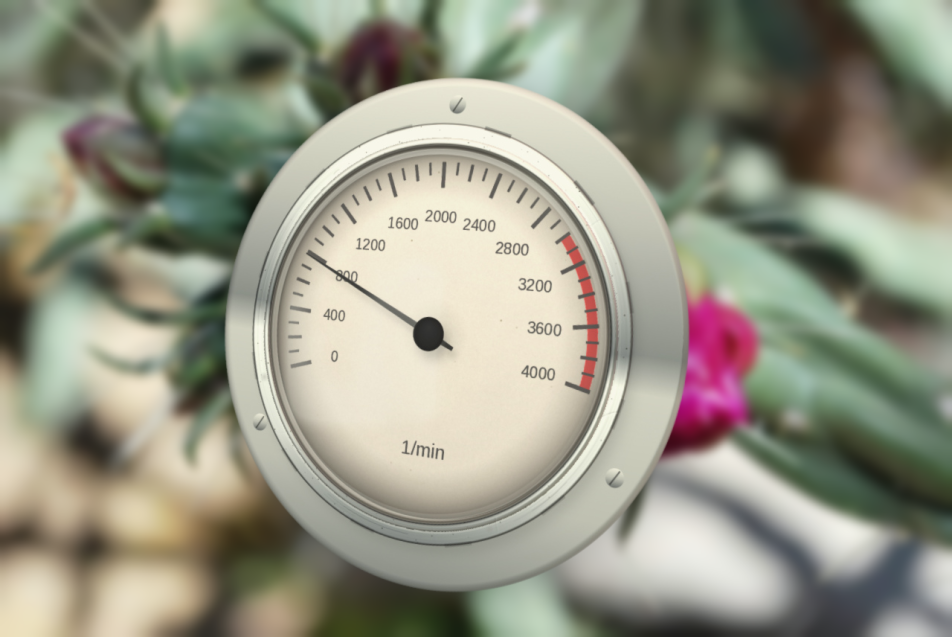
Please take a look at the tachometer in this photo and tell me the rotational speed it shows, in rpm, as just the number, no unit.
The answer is 800
